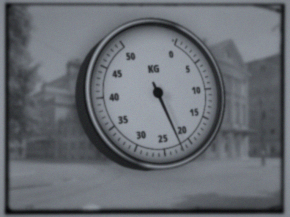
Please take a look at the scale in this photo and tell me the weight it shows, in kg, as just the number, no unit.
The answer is 22
